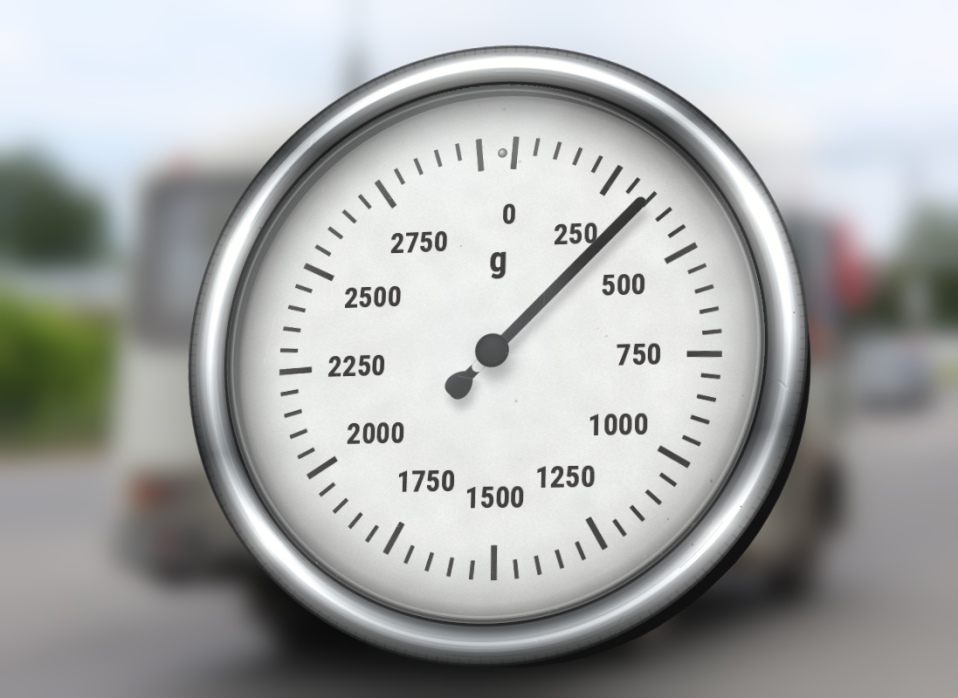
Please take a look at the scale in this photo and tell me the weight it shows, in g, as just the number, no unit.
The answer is 350
